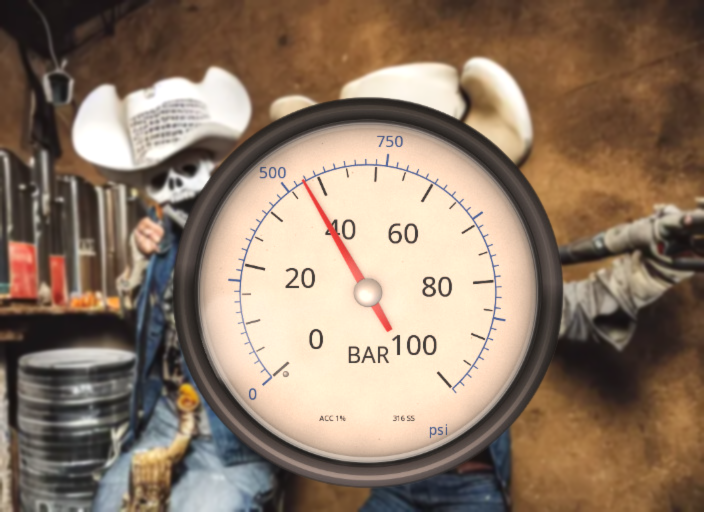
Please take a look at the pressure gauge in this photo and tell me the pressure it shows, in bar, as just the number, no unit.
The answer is 37.5
